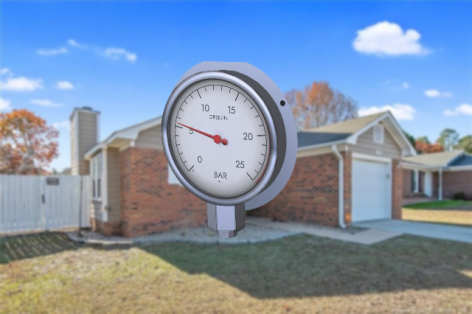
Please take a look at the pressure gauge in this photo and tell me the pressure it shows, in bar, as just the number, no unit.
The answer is 5.5
